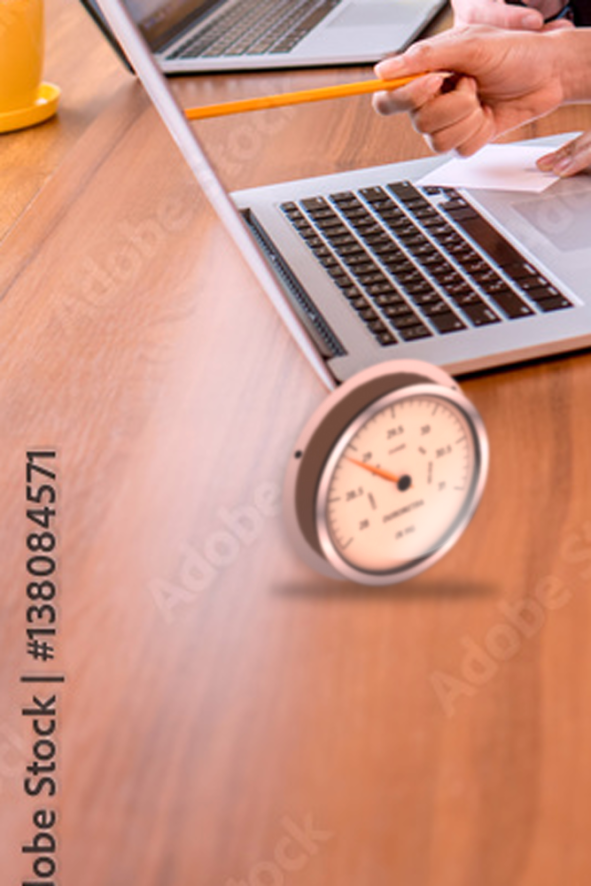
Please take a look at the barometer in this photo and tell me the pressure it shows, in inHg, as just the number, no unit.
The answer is 28.9
